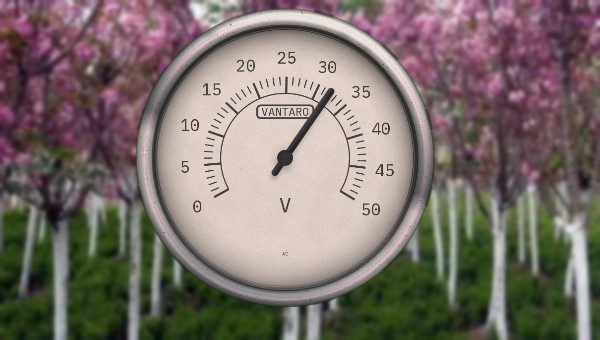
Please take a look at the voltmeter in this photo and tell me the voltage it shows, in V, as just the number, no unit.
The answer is 32
